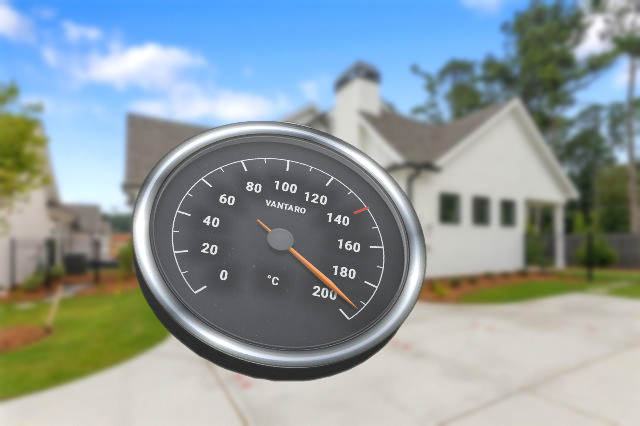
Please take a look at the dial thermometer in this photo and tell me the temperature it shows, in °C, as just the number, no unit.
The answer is 195
